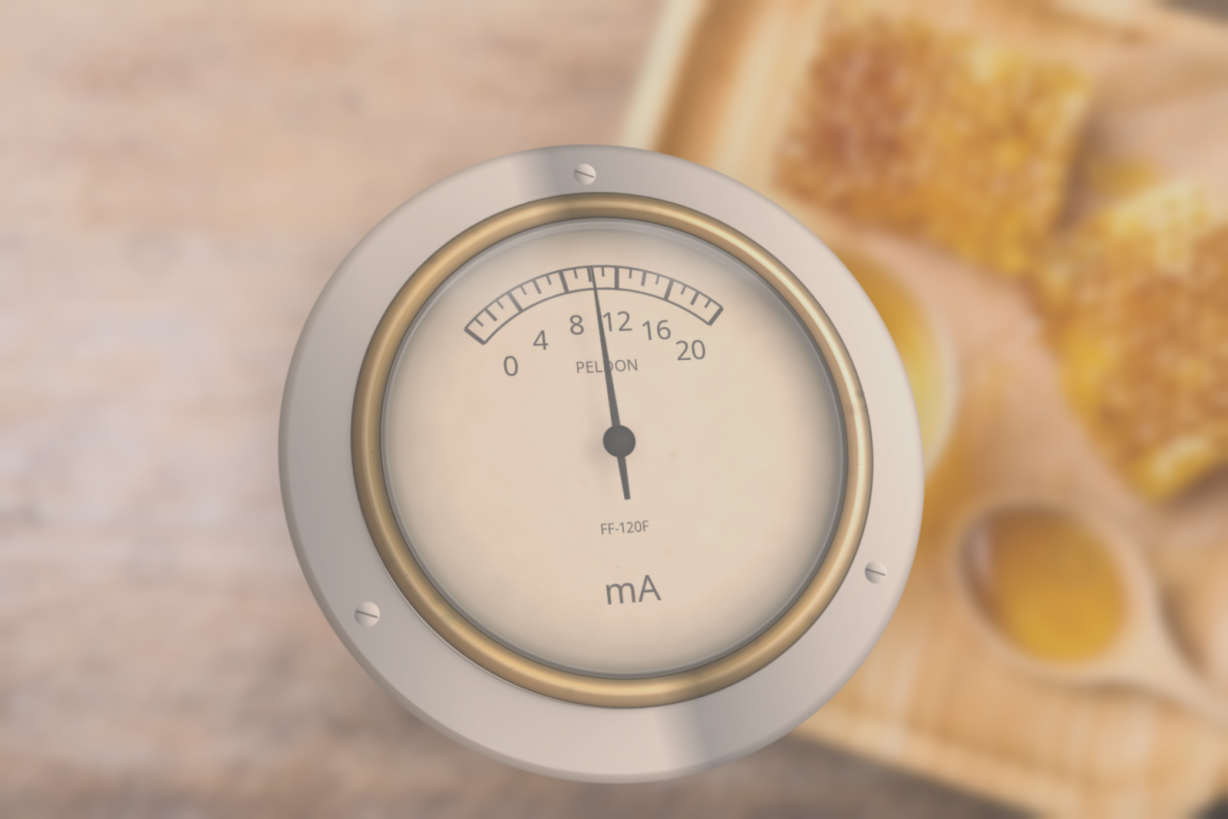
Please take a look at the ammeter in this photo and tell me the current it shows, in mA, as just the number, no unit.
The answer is 10
